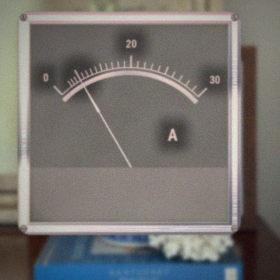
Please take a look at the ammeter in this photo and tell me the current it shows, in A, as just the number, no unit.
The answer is 10
